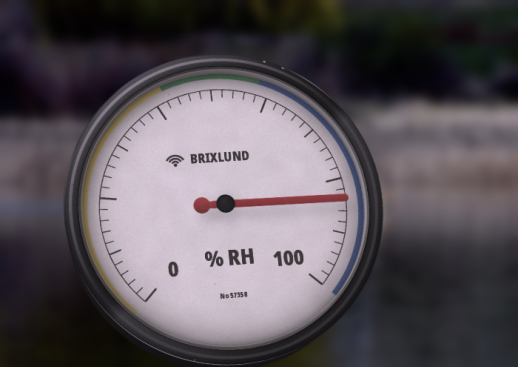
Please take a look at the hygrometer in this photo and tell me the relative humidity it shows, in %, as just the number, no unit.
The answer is 84
